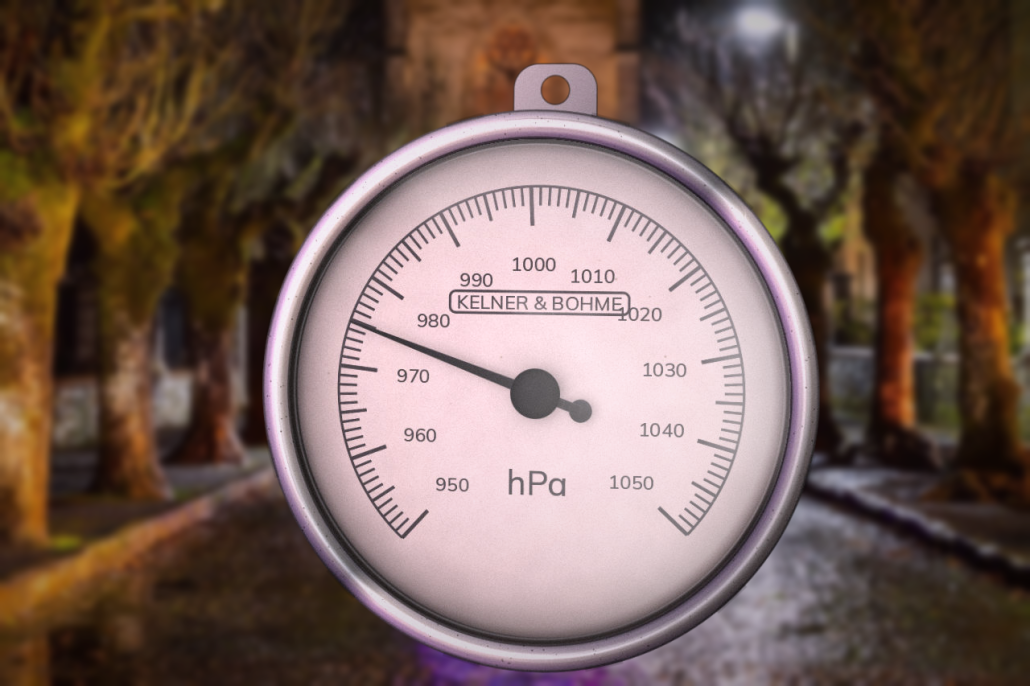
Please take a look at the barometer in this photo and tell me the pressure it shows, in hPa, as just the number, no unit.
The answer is 975
